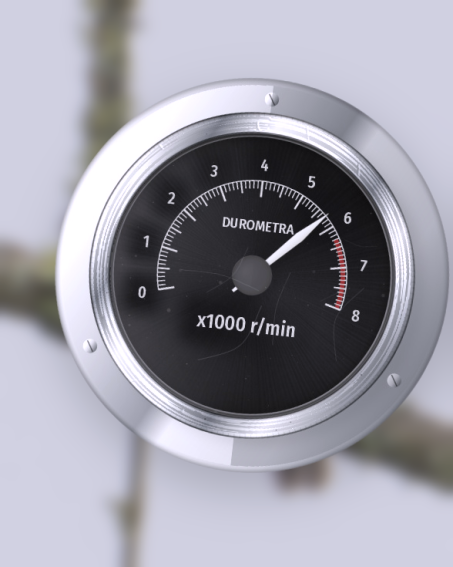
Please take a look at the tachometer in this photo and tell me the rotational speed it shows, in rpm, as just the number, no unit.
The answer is 5700
